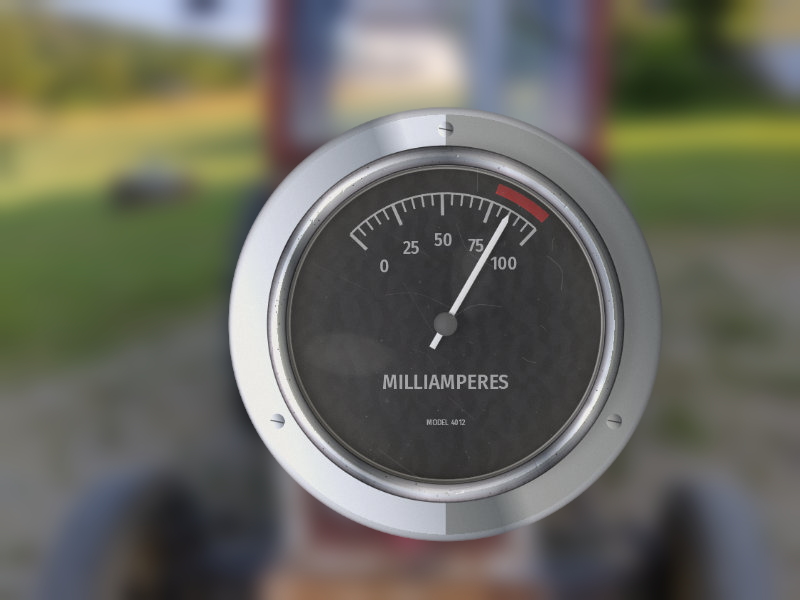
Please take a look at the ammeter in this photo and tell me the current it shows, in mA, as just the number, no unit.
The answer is 85
